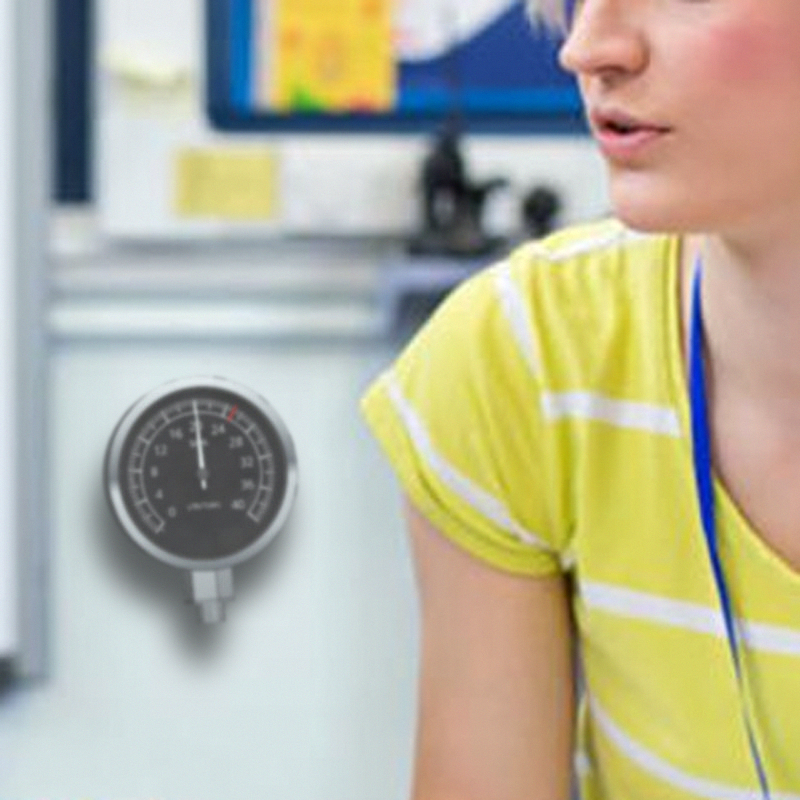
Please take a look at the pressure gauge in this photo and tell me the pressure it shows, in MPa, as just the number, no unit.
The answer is 20
